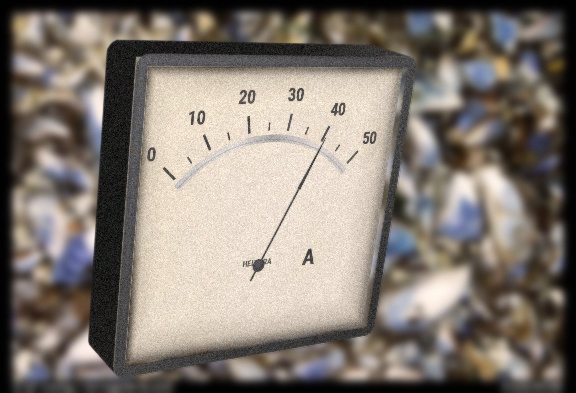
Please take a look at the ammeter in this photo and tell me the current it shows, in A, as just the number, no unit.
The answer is 40
